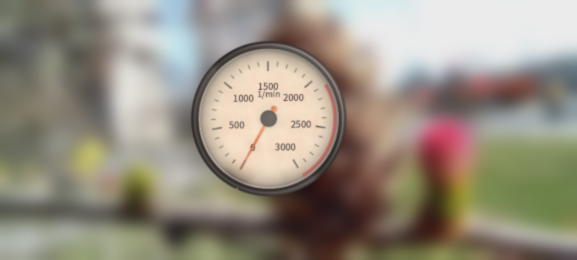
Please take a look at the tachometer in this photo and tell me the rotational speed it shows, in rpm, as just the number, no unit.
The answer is 0
